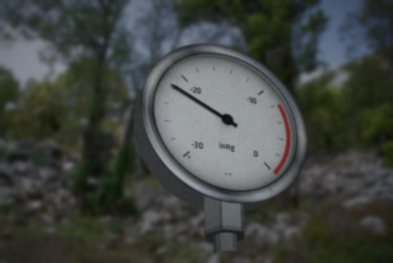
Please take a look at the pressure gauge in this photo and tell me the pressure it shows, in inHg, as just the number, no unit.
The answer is -22
